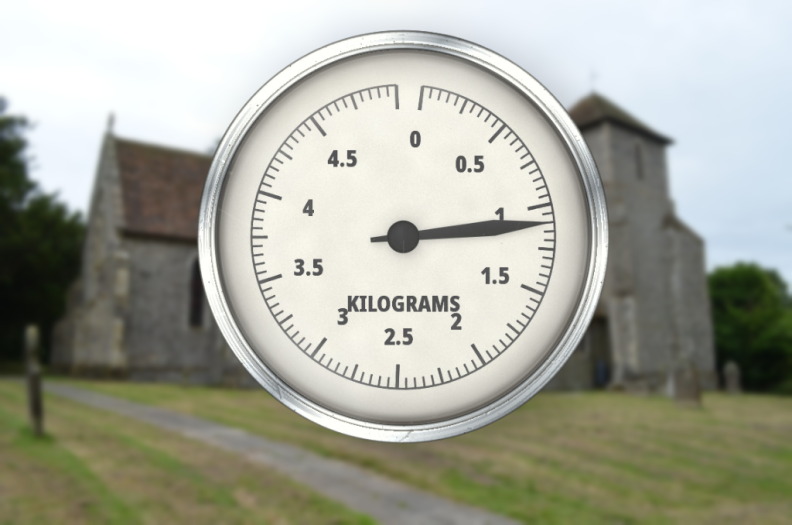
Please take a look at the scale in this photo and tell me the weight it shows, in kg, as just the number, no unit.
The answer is 1.1
